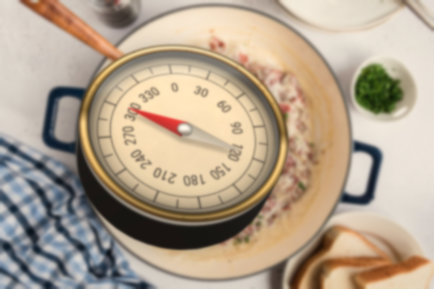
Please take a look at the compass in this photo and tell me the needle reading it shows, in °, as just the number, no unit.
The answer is 300
